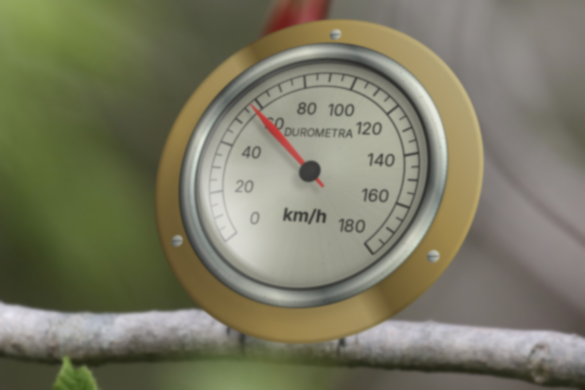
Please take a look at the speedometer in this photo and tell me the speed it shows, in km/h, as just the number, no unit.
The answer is 57.5
